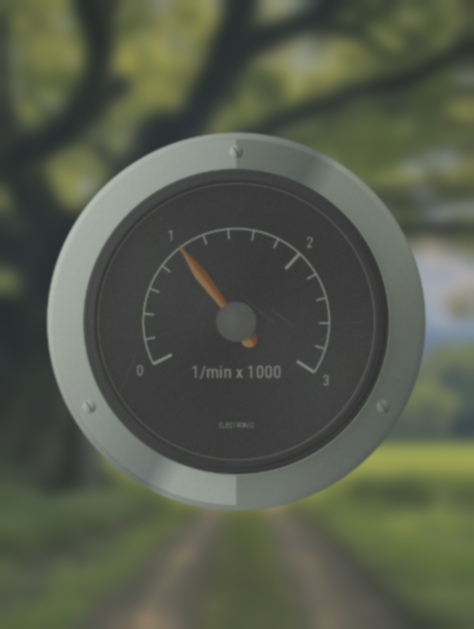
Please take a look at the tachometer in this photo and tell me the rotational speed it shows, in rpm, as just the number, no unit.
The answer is 1000
